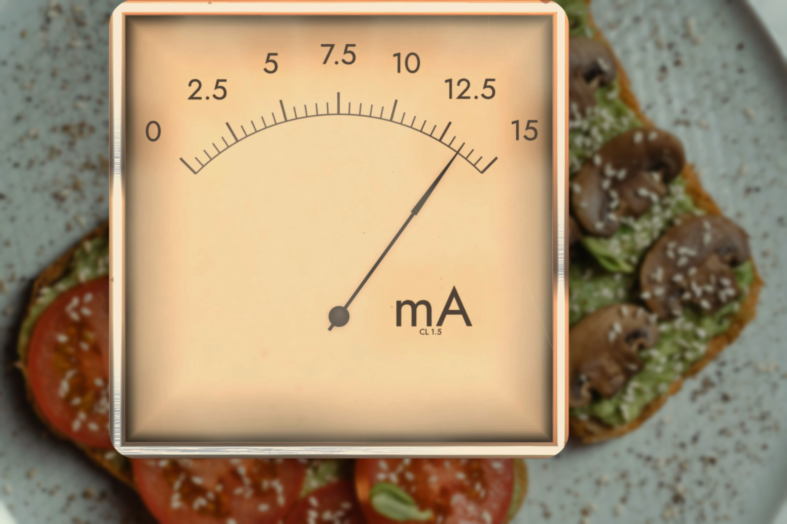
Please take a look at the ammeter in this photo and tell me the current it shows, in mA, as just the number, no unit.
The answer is 13.5
